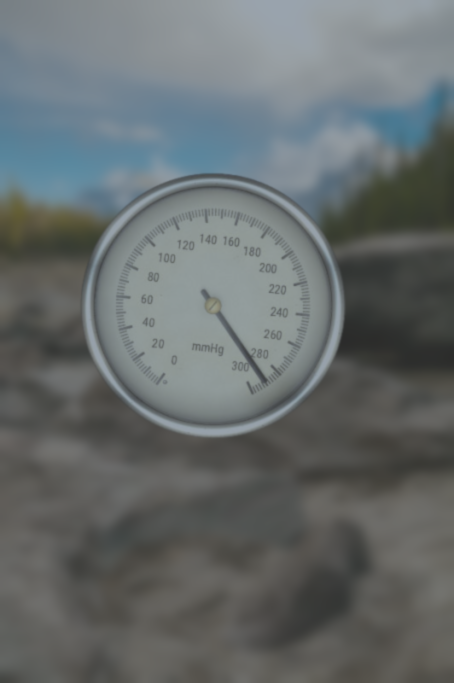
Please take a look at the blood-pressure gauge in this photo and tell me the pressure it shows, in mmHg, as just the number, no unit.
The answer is 290
